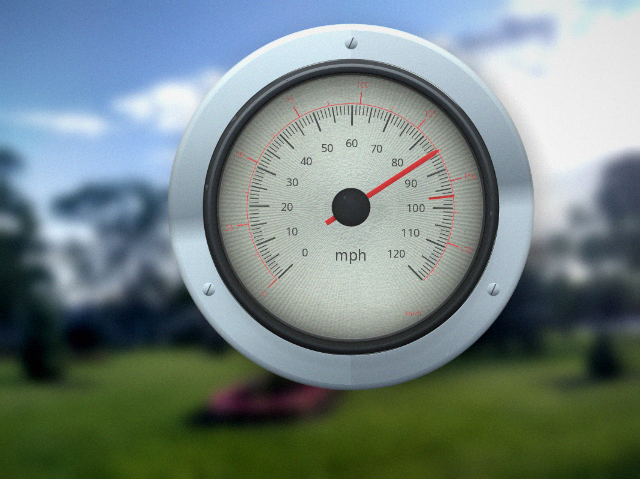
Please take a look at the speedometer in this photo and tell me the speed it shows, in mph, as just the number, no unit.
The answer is 85
